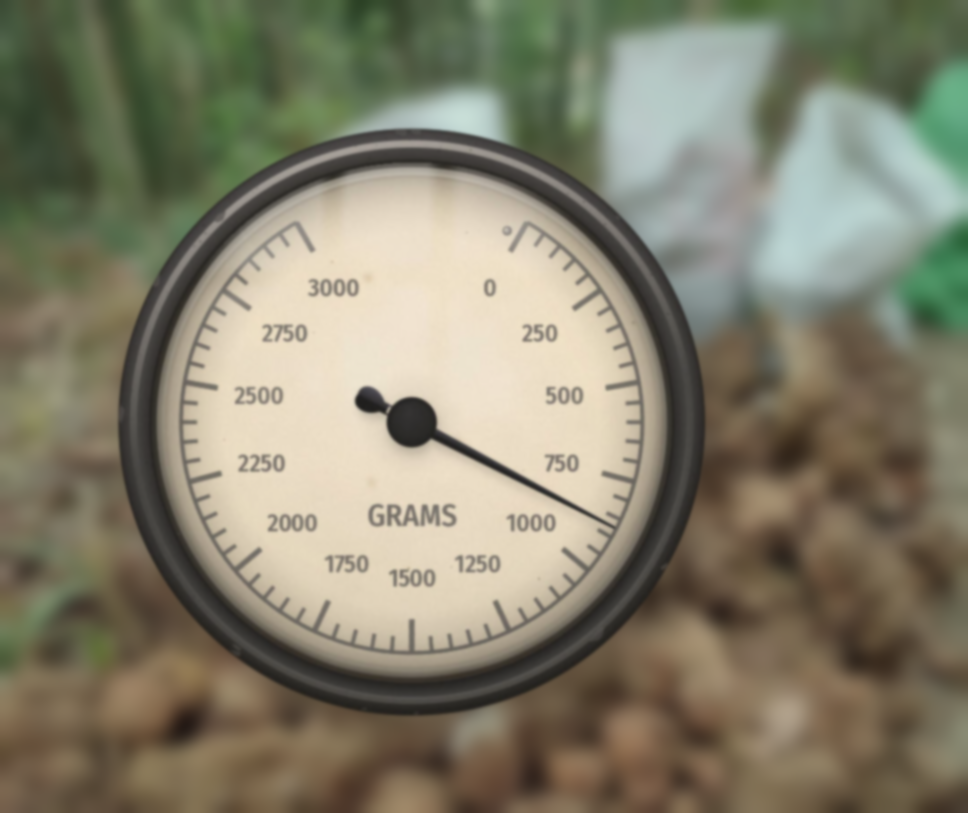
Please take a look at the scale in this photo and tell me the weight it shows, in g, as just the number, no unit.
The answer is 875
